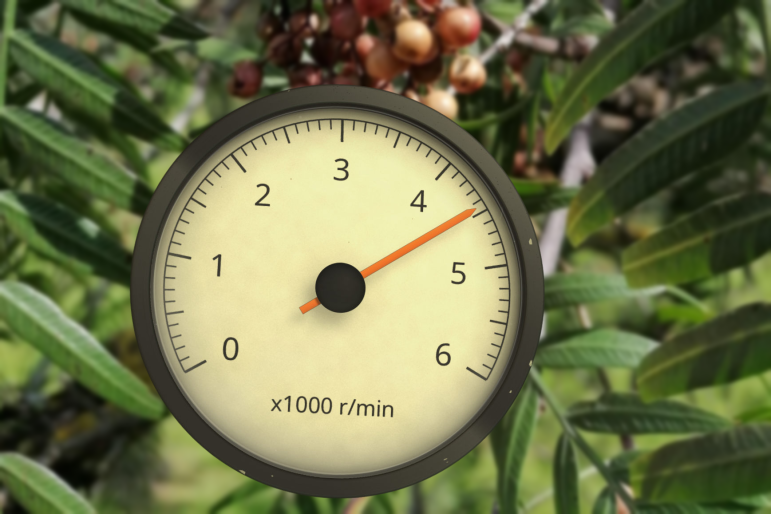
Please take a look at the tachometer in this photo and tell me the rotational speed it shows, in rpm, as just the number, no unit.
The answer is 4450
